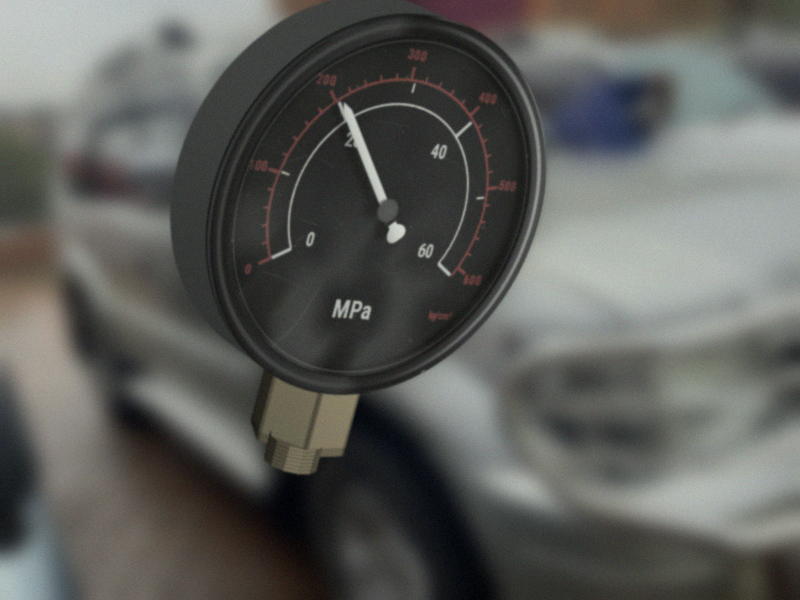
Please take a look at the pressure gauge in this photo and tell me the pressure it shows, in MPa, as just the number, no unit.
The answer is 20
